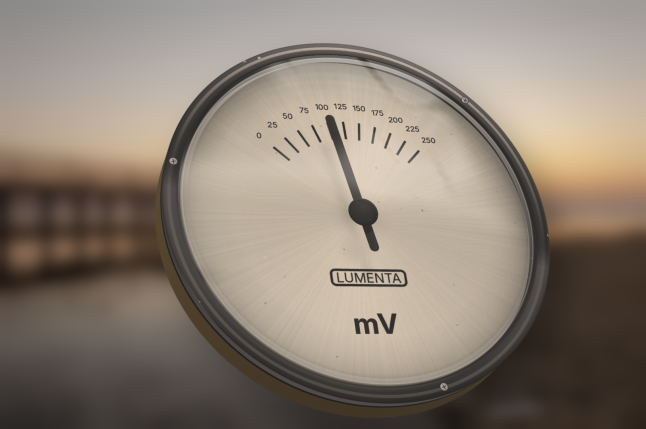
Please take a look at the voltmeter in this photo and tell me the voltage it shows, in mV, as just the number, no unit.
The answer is 100
